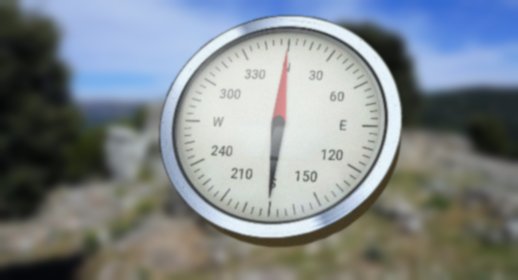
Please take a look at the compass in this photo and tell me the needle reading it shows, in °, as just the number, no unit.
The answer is 0
